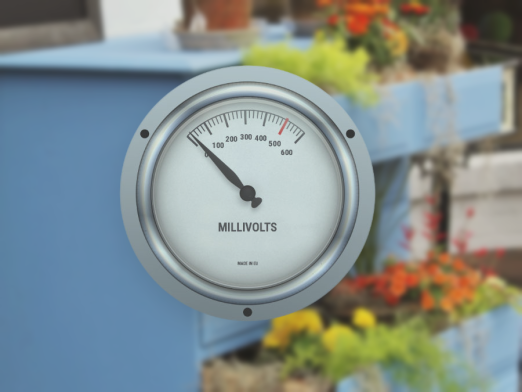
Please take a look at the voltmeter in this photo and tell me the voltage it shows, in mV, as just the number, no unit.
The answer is 20
